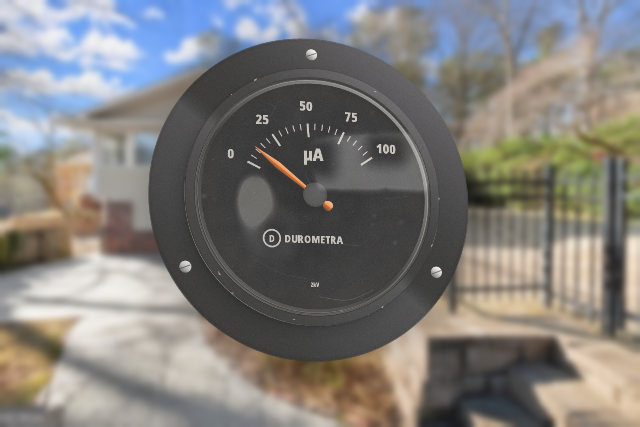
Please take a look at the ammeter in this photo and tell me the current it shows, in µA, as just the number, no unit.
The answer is 10
